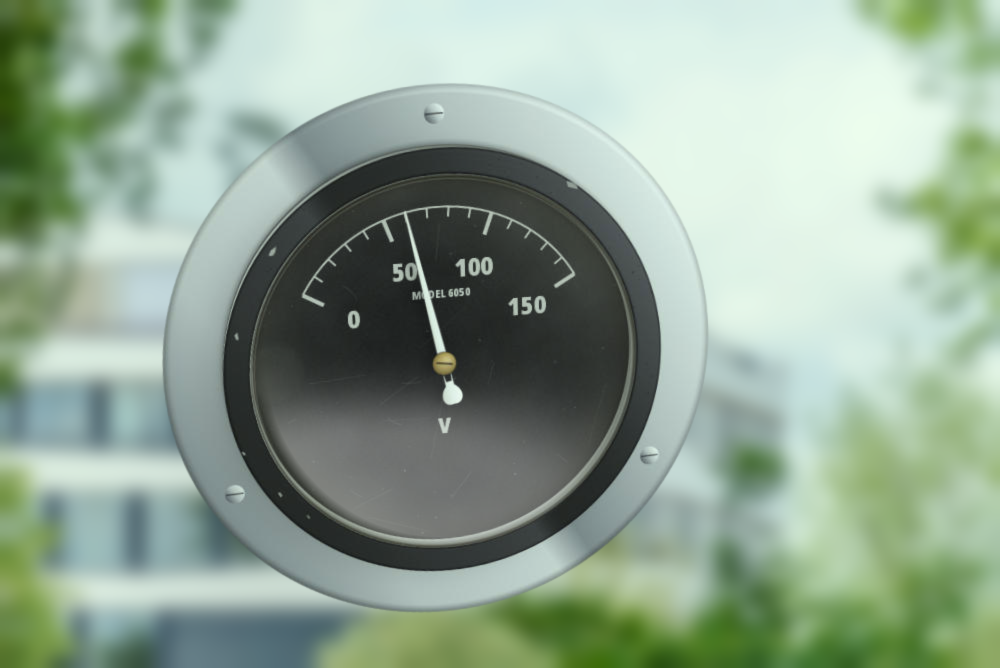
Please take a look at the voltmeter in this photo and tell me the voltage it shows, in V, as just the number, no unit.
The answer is 60
